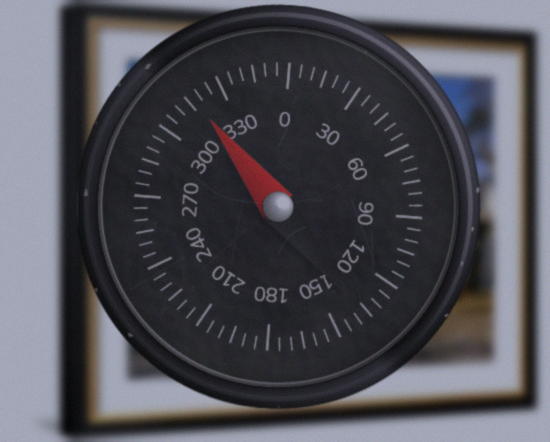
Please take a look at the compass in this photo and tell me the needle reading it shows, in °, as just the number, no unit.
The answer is 317.5
